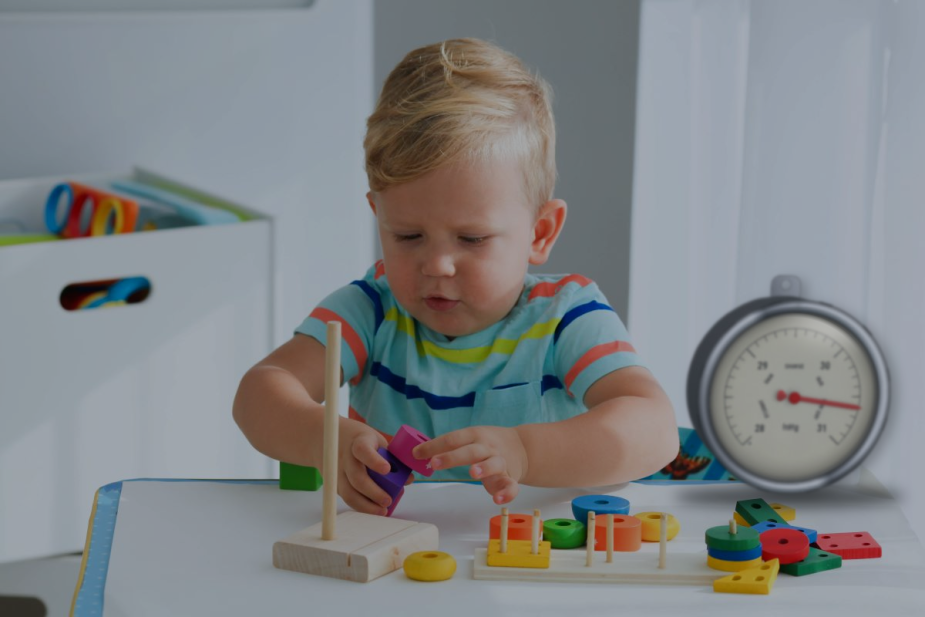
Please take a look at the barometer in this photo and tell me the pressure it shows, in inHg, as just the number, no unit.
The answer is 30.6
